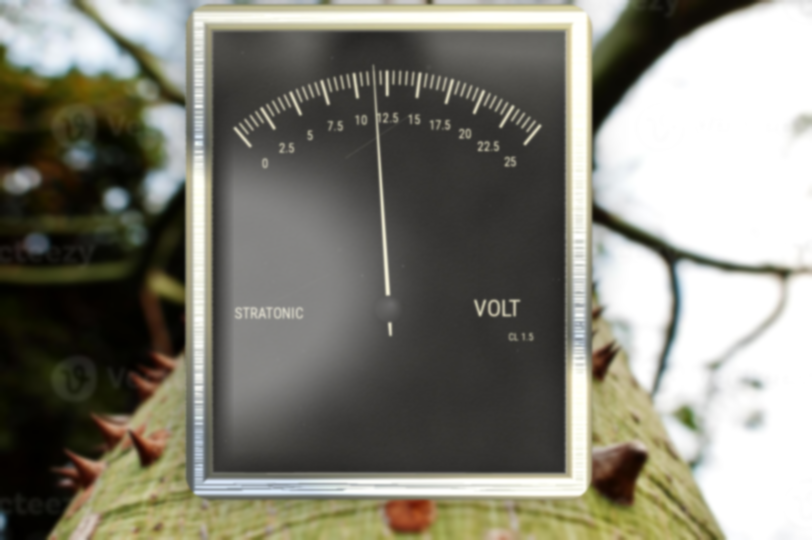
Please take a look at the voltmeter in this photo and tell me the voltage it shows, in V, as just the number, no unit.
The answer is 11.5
